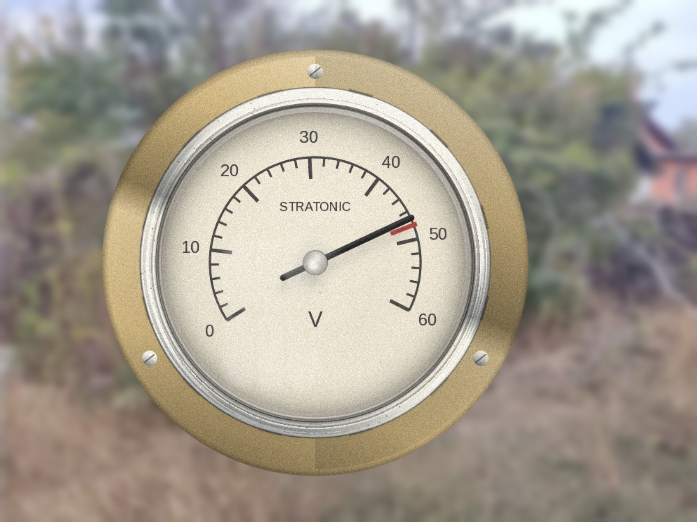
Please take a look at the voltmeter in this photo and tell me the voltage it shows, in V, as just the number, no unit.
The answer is 47
